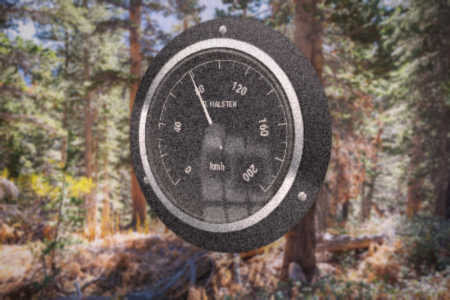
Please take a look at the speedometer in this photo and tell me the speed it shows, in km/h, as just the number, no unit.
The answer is 80
